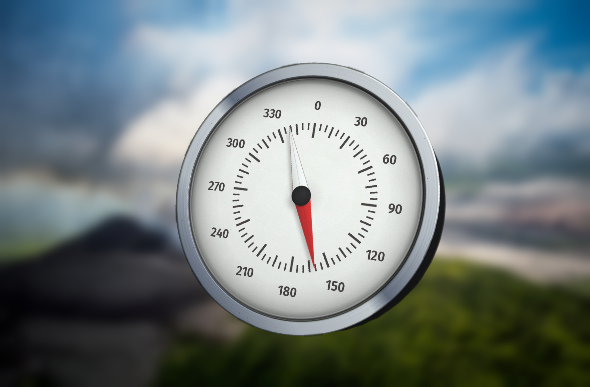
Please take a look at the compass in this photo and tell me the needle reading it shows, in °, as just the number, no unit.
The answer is 160
